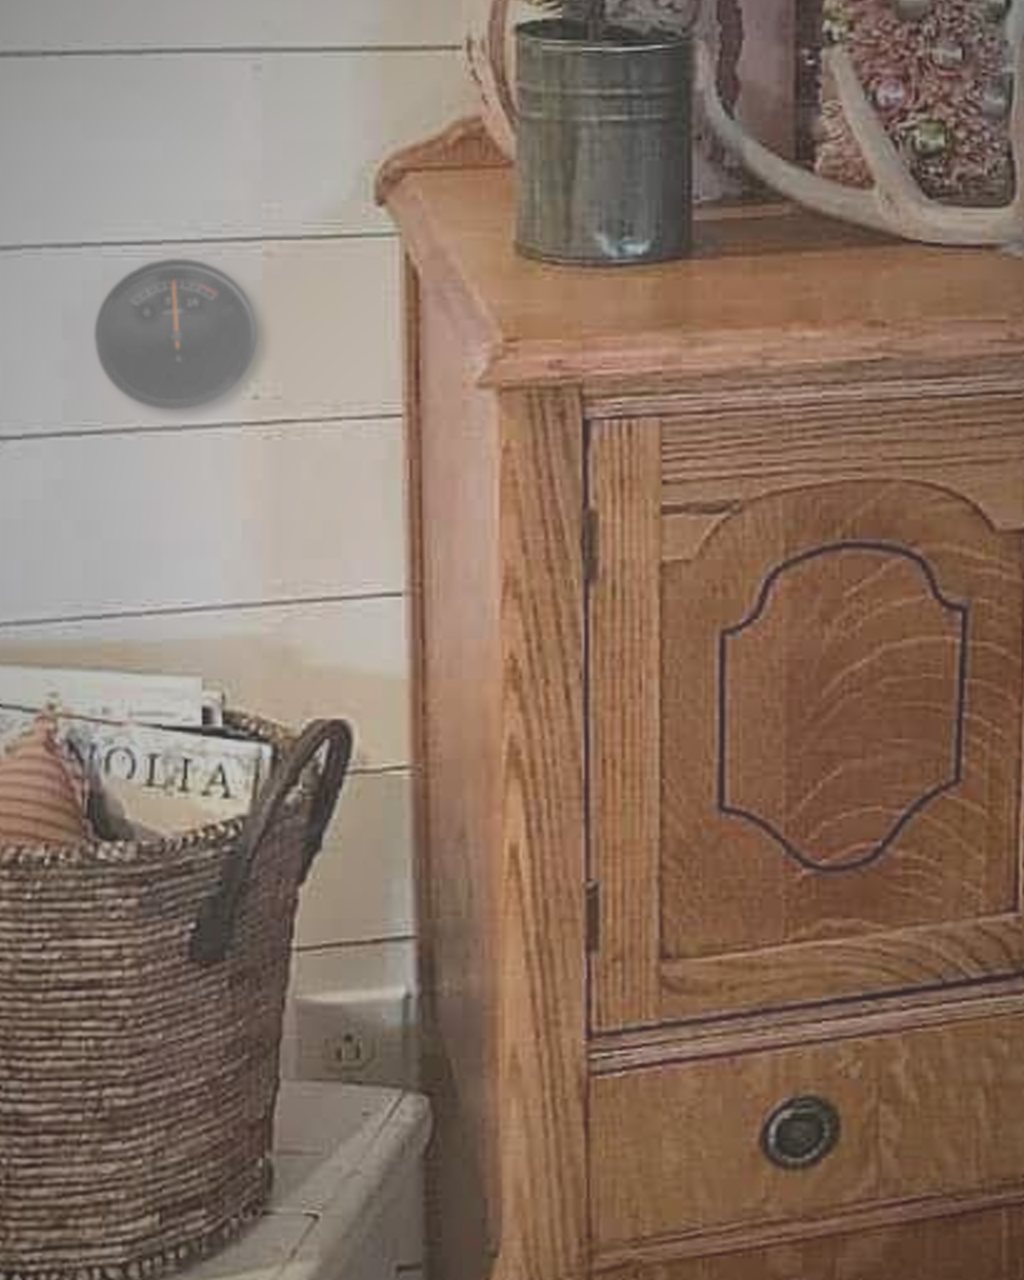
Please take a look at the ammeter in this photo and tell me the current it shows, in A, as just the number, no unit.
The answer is 10
